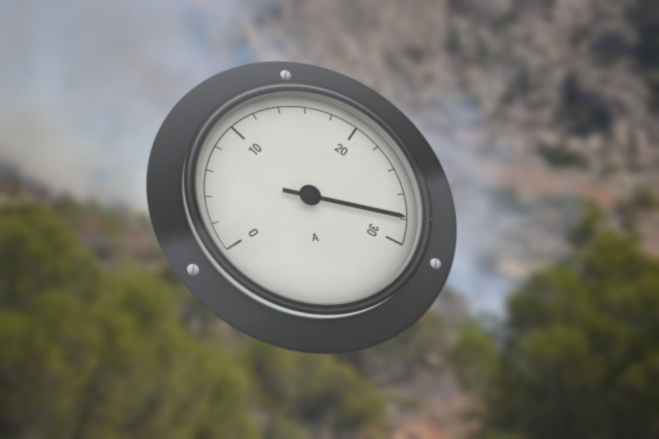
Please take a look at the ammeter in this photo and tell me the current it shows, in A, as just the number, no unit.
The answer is 28
